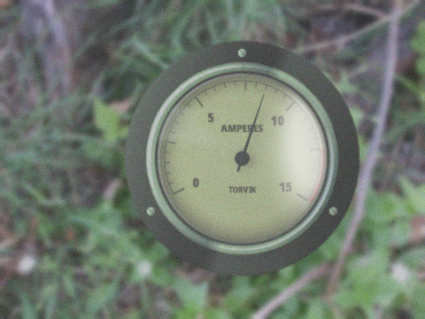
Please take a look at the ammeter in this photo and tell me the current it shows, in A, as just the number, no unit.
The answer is 8.5
